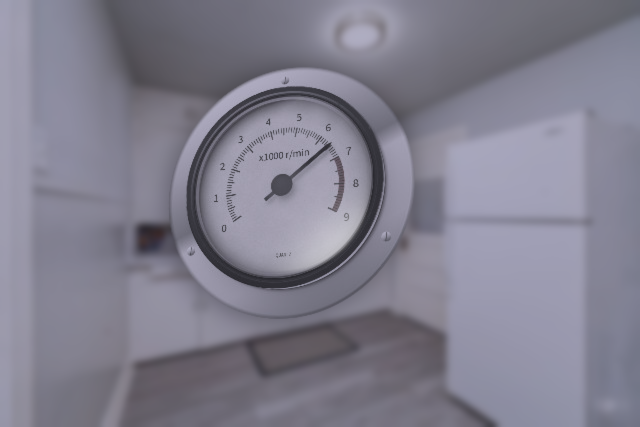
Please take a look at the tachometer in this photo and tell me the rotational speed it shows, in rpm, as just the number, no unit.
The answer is 6500
